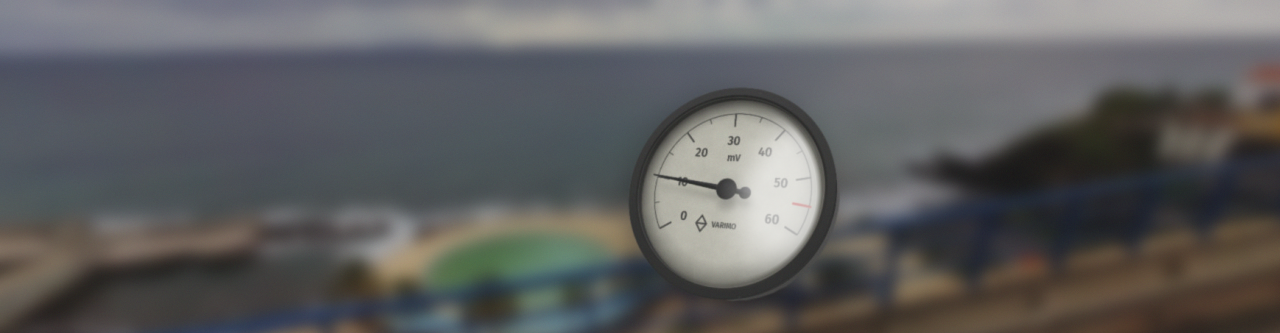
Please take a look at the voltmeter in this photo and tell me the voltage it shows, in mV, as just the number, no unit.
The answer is 10
